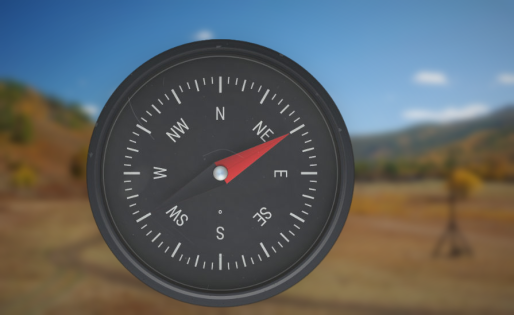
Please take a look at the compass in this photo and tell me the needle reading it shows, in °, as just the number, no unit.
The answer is 60
